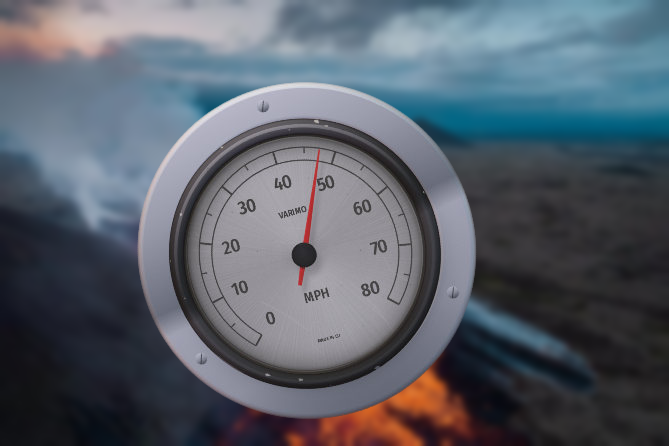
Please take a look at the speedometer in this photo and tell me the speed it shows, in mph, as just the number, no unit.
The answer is 47.5
